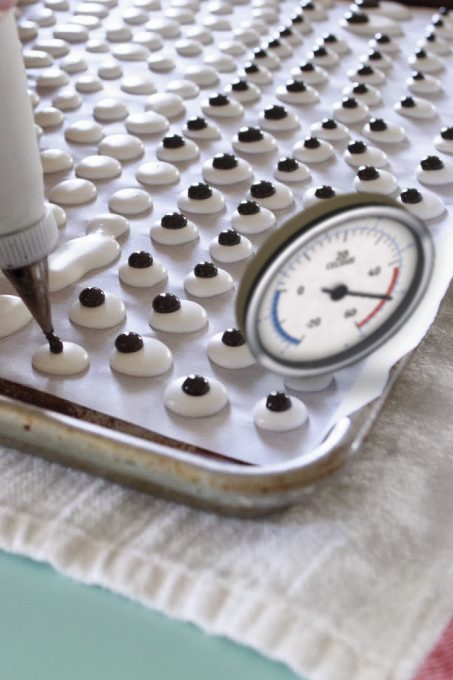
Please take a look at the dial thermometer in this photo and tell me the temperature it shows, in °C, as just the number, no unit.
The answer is 50
